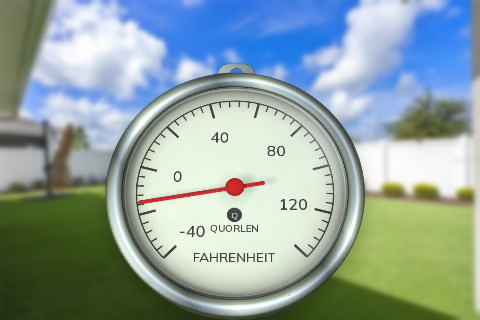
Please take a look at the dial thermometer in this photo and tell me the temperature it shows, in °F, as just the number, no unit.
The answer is -16
